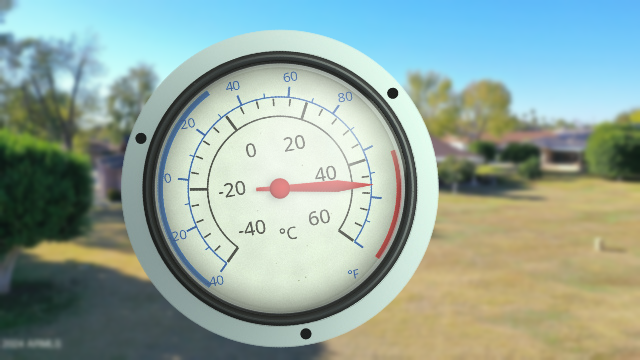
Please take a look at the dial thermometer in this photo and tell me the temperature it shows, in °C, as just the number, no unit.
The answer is 46
